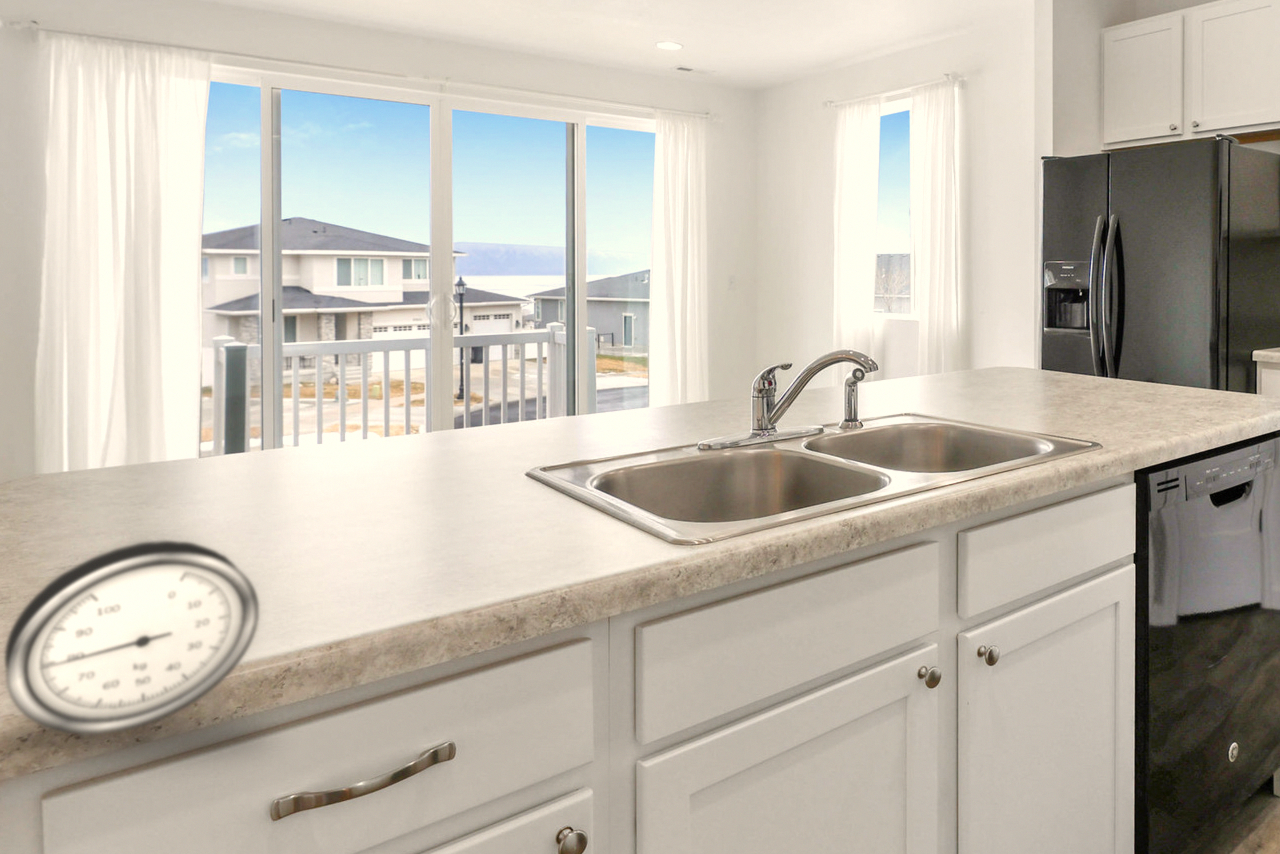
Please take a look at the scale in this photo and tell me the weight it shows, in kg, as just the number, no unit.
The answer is 80
